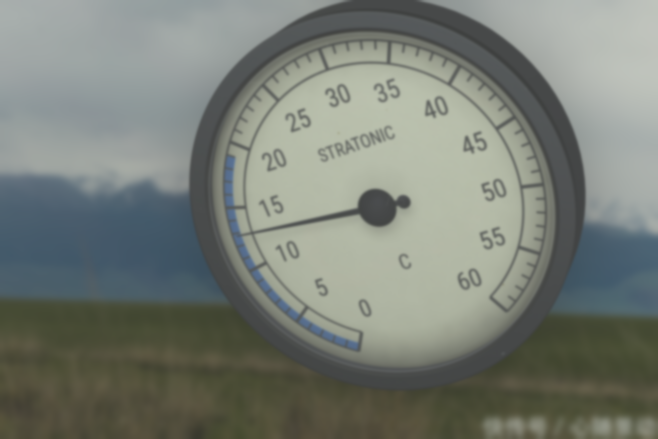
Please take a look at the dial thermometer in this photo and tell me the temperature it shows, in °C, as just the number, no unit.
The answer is 13
